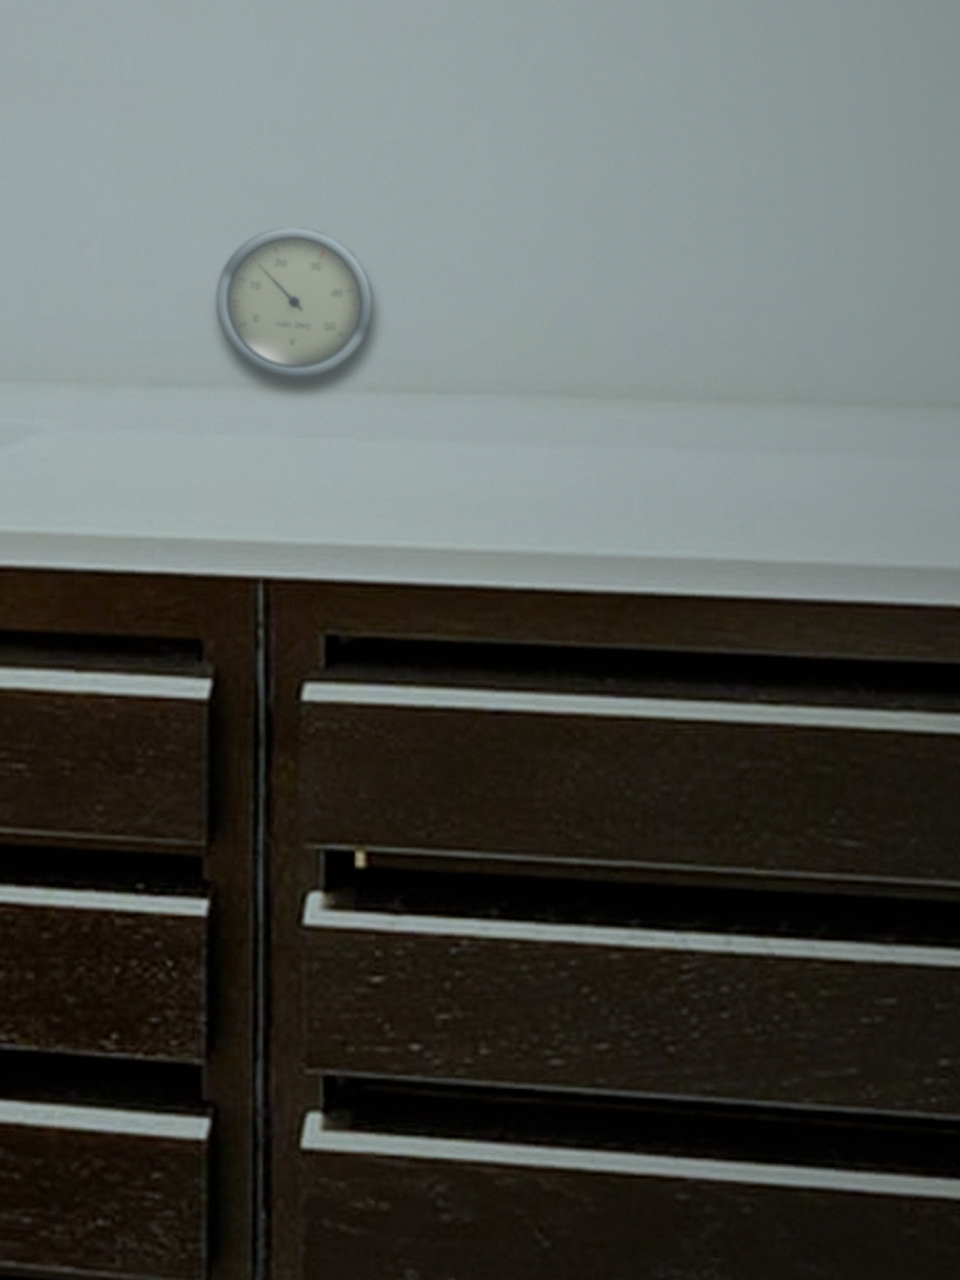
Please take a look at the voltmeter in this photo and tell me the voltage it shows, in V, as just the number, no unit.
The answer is 15
